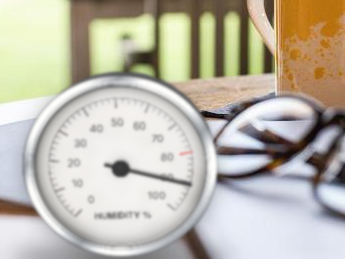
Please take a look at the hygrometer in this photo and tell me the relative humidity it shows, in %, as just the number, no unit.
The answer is 90
